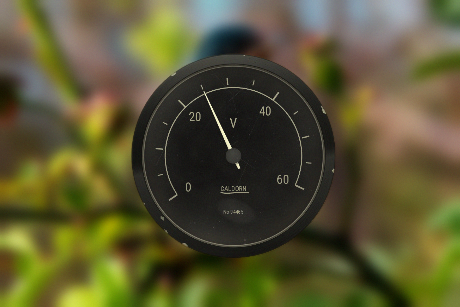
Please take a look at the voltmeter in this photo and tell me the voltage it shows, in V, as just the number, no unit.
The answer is 25
